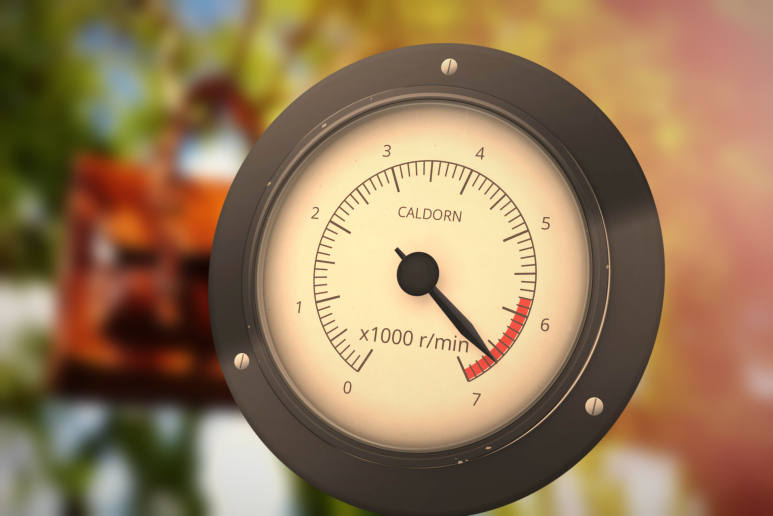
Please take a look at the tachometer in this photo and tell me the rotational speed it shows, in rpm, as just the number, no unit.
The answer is 6600
